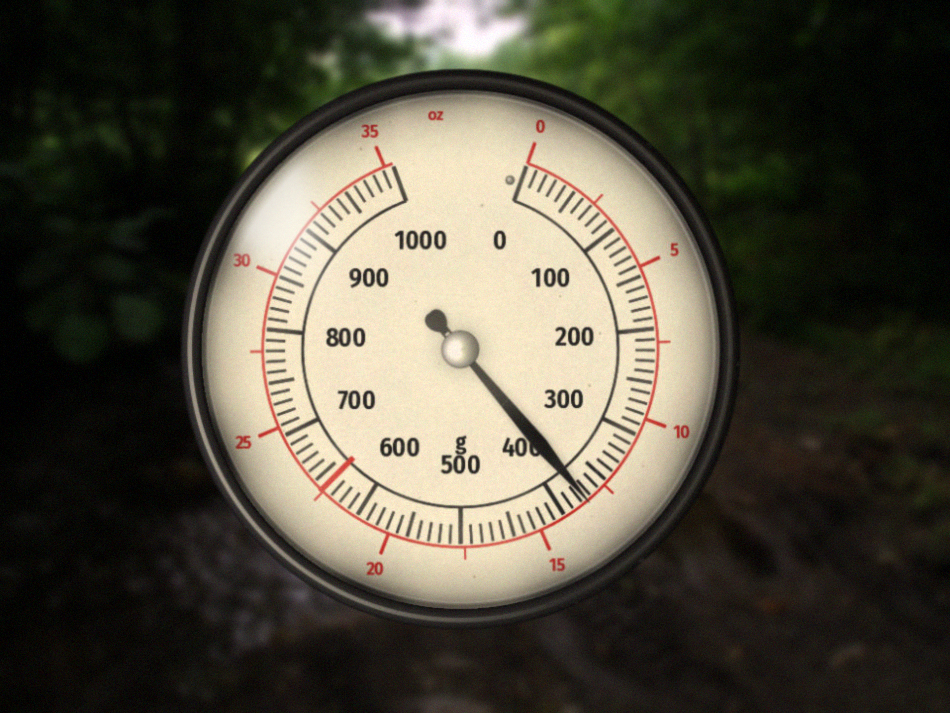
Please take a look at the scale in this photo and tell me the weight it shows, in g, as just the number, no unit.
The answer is 375
